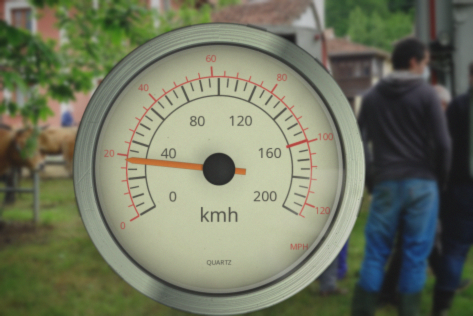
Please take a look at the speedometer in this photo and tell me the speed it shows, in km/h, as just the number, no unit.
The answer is 30
